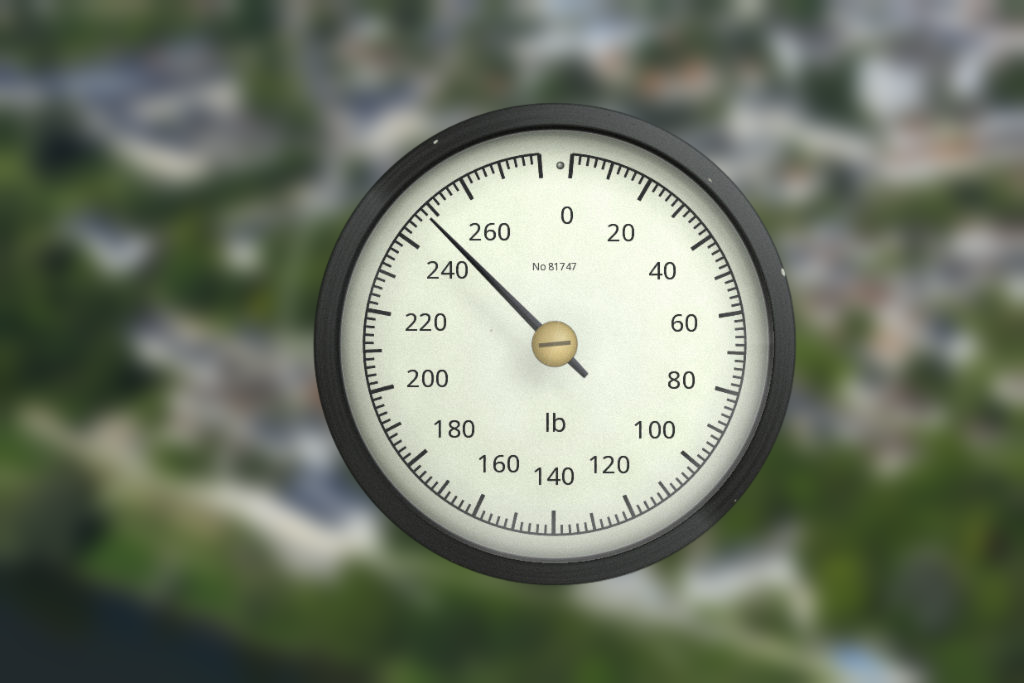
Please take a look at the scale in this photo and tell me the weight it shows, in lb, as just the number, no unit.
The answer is 248
